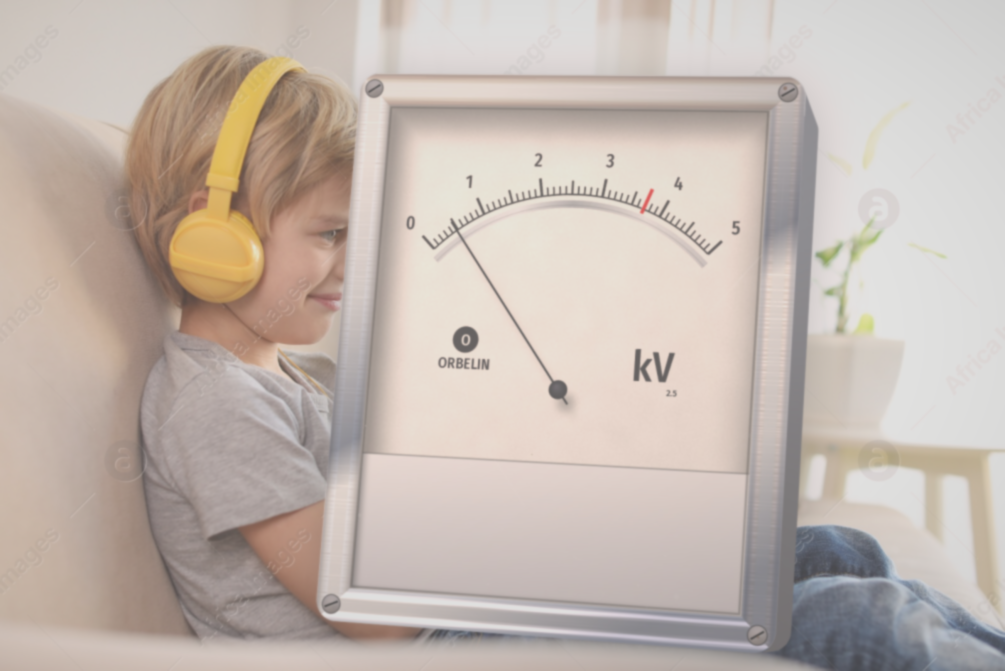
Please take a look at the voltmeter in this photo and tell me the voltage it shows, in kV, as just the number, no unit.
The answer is 0.5
